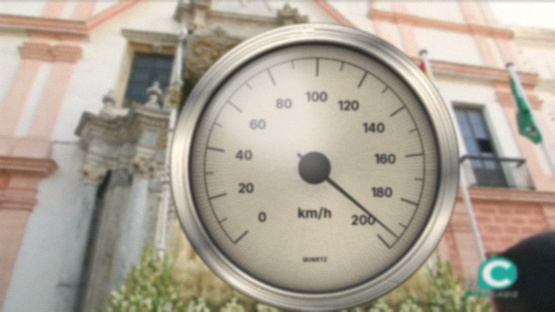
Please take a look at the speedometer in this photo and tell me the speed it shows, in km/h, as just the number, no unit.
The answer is 195
